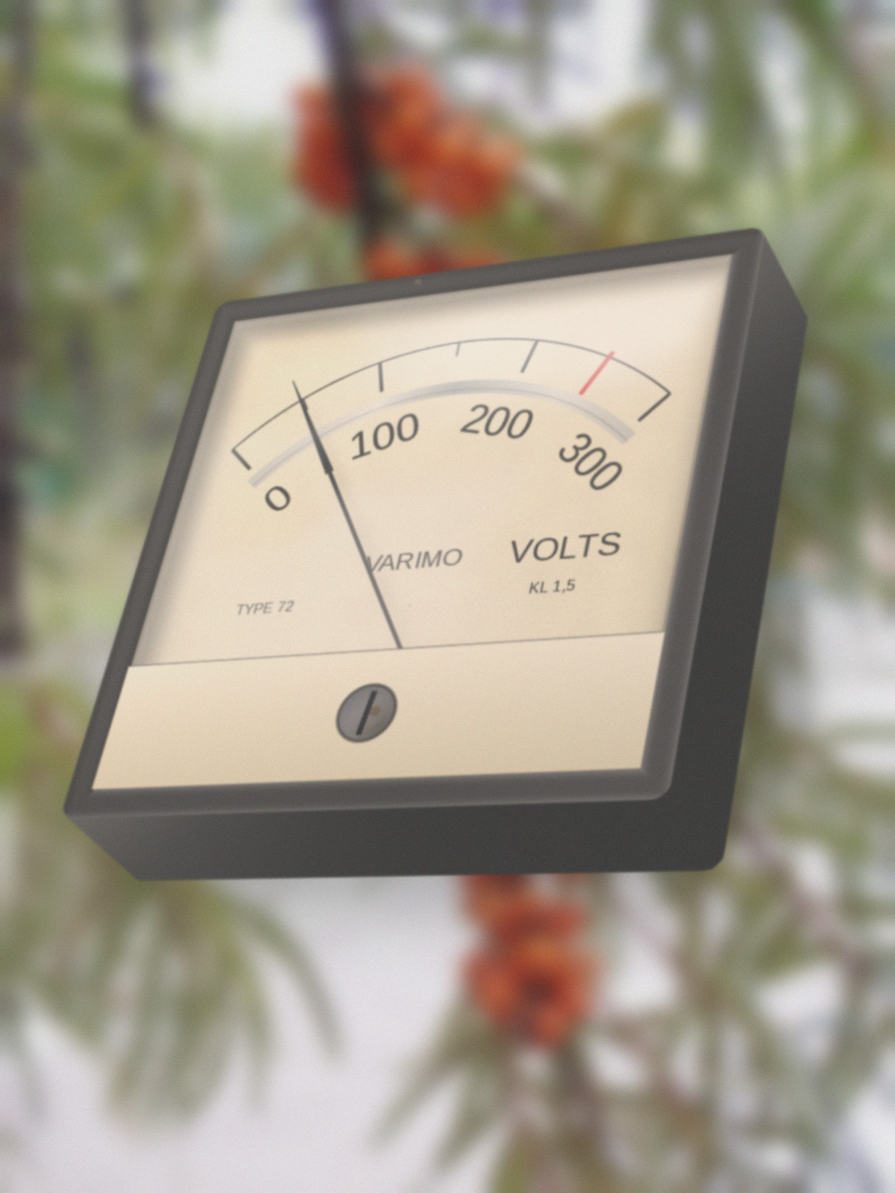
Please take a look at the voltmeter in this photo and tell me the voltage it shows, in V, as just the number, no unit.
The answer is 50
